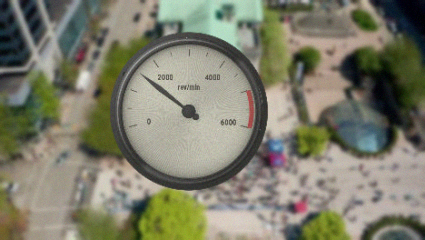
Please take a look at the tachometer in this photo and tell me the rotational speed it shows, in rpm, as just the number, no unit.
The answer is 1500
